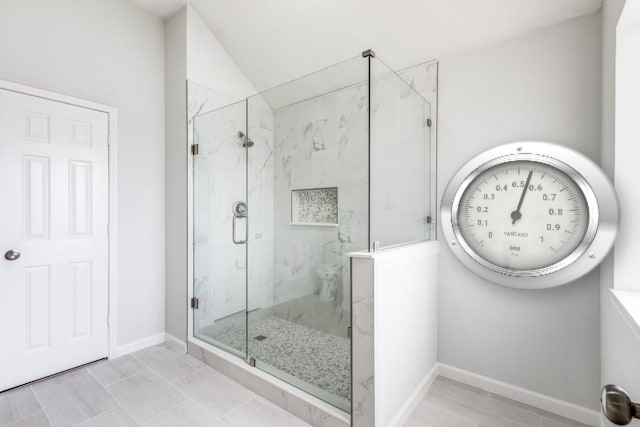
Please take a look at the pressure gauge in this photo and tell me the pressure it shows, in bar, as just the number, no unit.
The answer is 0.55
